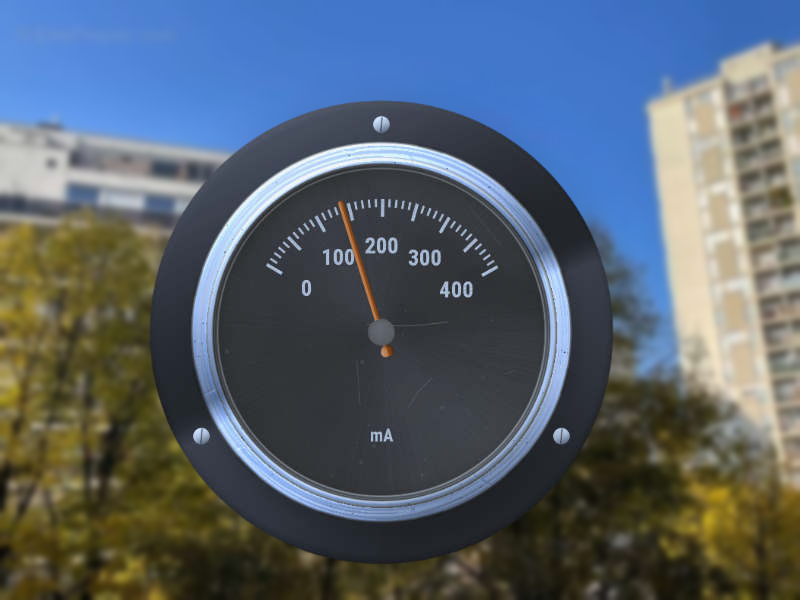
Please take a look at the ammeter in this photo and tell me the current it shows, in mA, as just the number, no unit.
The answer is 140
